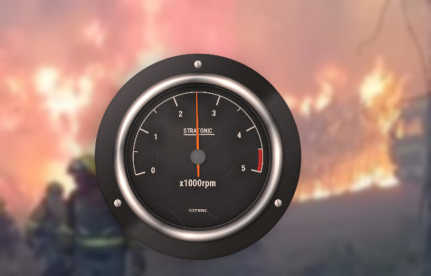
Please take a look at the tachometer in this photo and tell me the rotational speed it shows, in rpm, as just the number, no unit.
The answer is 2500
